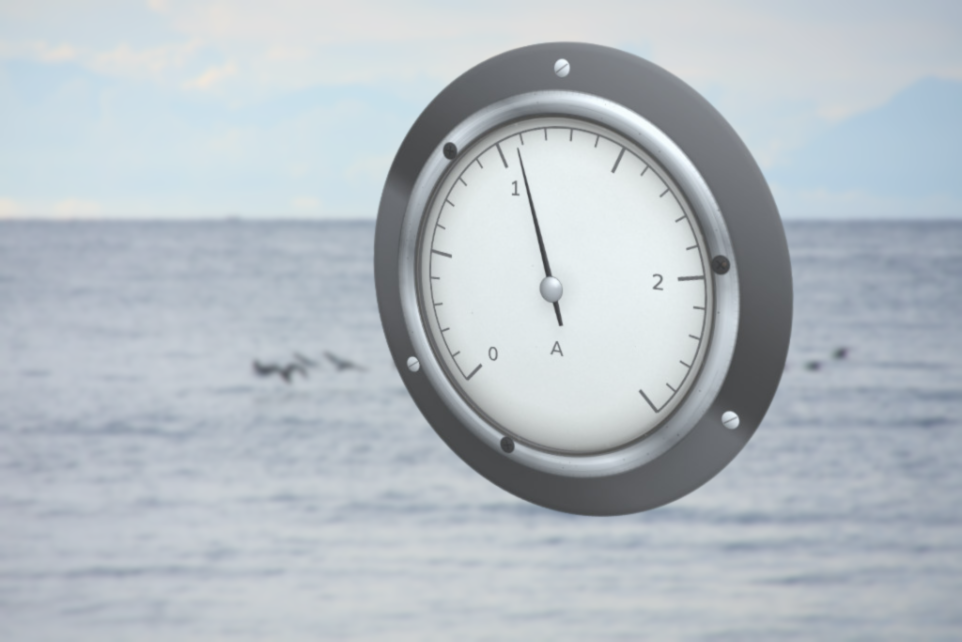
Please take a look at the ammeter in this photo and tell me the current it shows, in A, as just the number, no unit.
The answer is 1.1
